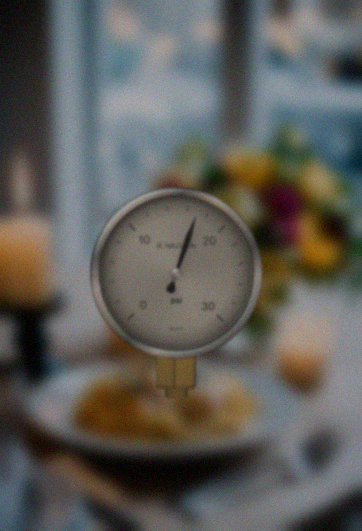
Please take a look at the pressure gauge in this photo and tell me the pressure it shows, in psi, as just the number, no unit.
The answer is 17
